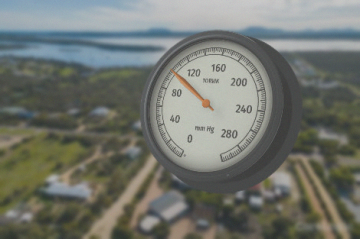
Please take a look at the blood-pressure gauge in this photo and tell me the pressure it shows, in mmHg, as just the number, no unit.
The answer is 100
